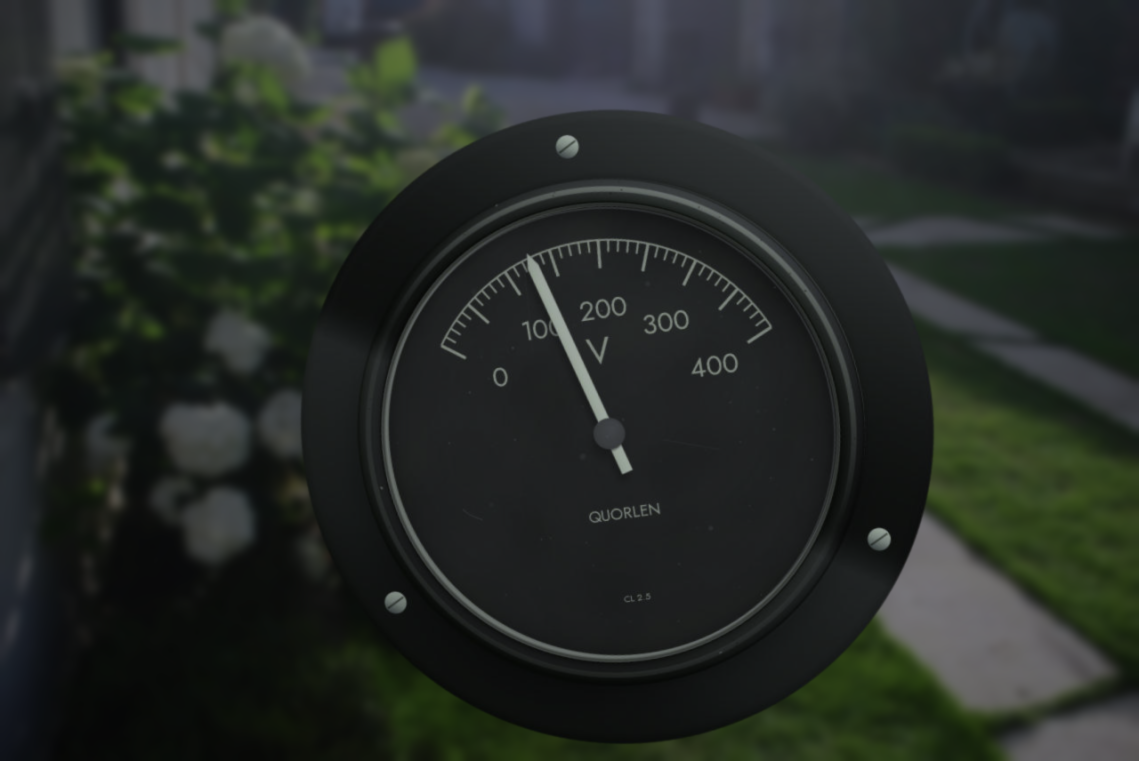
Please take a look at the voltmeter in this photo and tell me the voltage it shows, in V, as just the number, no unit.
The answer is 130
